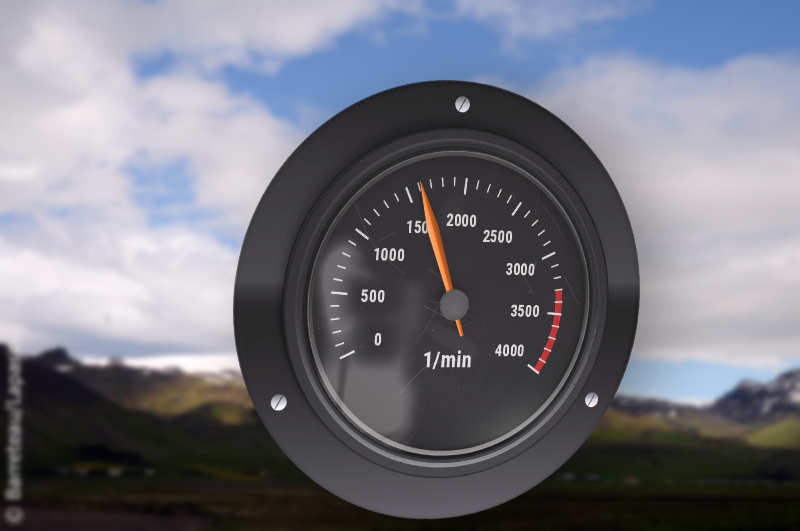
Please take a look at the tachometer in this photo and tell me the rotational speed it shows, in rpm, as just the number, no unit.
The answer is 1600
